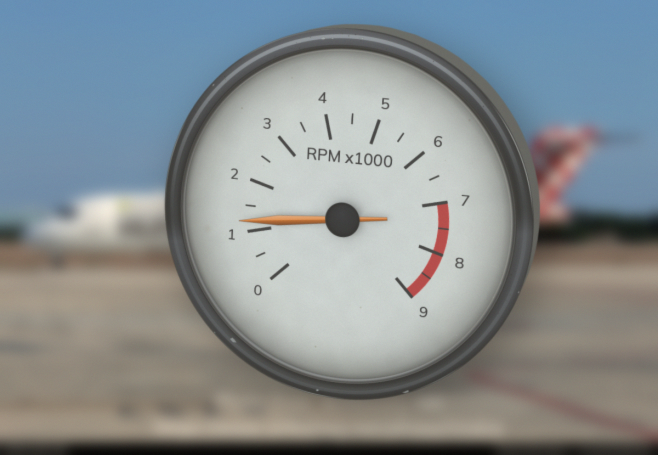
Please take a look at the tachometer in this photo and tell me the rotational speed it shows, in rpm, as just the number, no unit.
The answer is 1250
